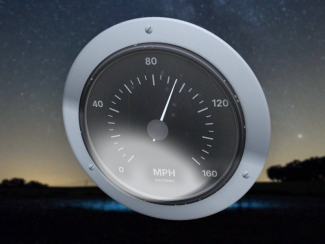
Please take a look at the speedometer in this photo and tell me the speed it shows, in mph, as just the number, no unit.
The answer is 95
